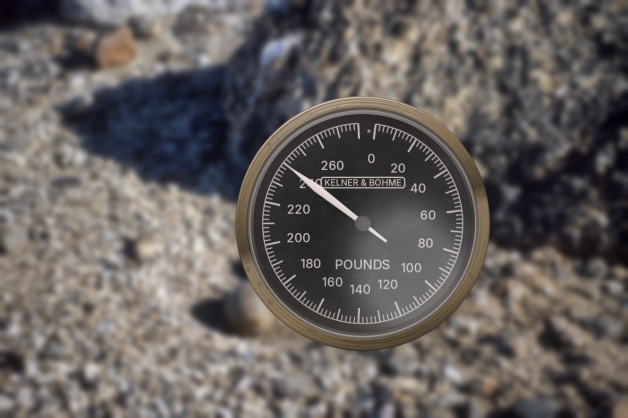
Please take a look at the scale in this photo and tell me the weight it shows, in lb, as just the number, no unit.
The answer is 240
